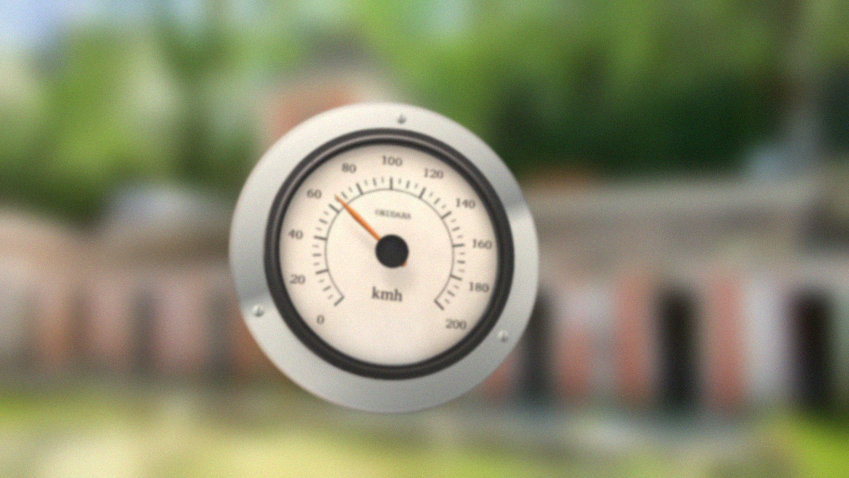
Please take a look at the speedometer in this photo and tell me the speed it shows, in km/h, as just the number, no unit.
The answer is 65
